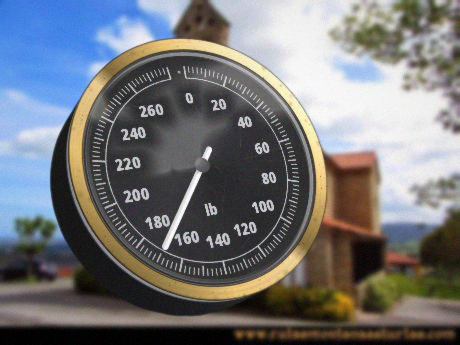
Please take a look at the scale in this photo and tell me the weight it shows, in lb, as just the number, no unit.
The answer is 170
